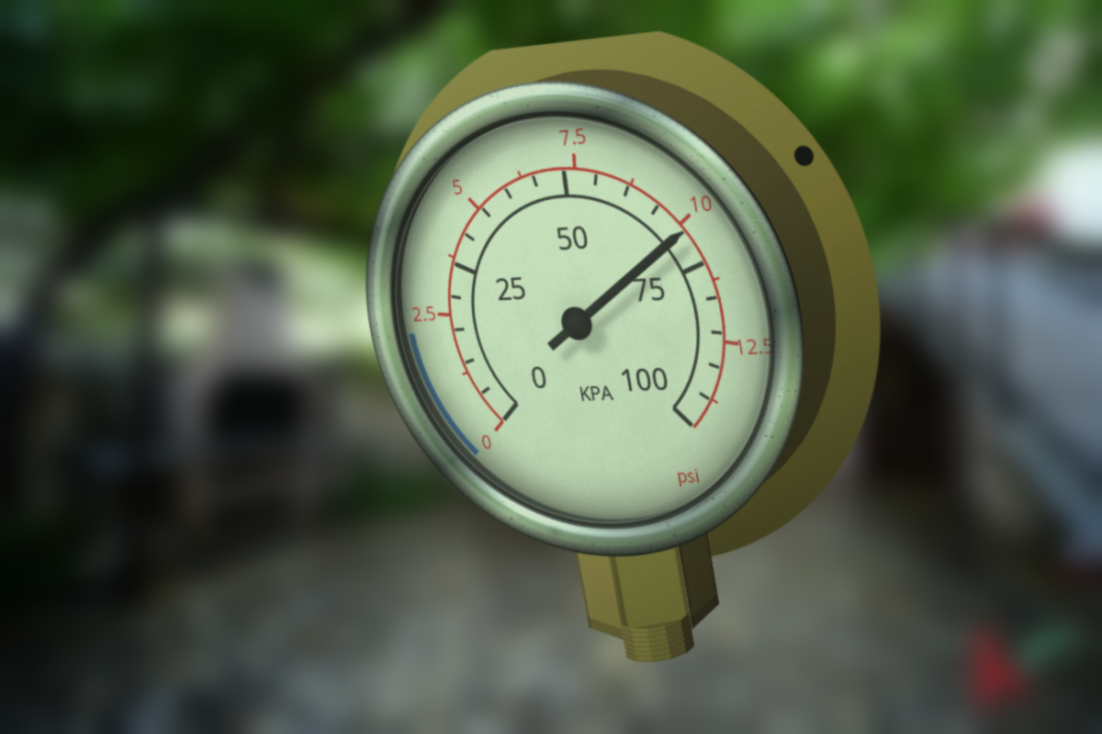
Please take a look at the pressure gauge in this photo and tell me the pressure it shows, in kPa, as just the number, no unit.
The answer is 70
